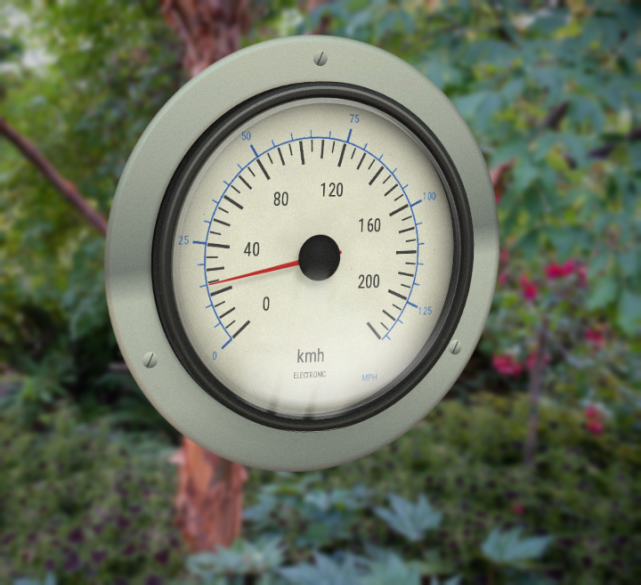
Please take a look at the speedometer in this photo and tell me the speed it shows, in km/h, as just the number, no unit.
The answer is 25
